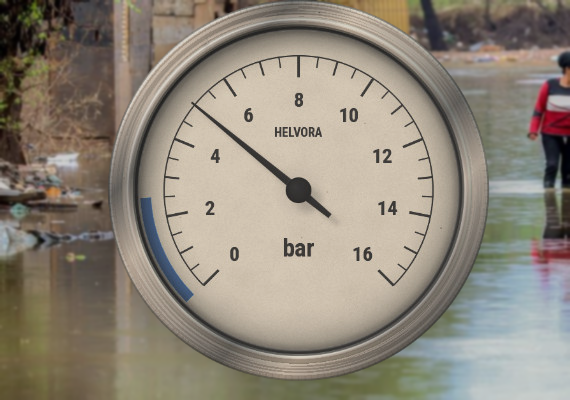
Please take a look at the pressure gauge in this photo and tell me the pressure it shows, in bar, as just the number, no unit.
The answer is 5
